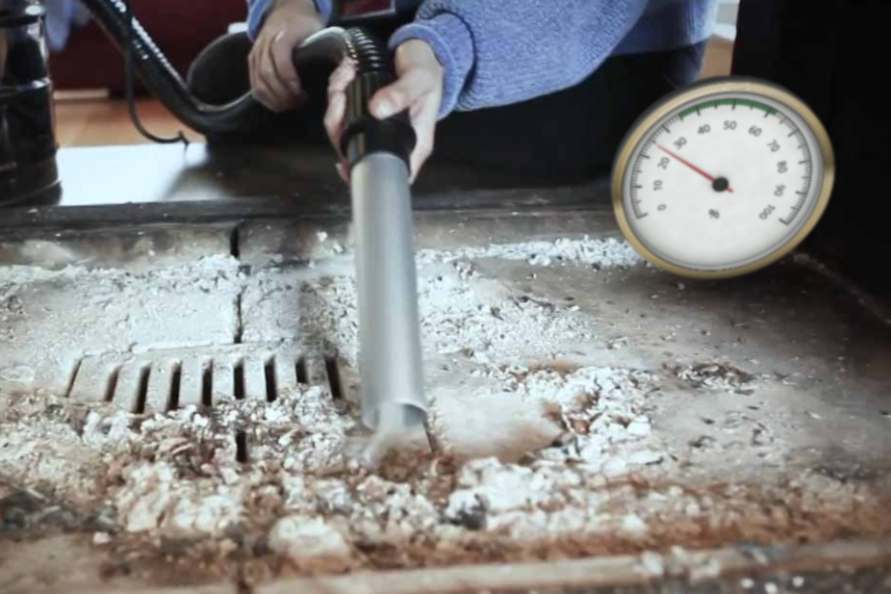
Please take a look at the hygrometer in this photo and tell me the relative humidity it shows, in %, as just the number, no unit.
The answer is 25
